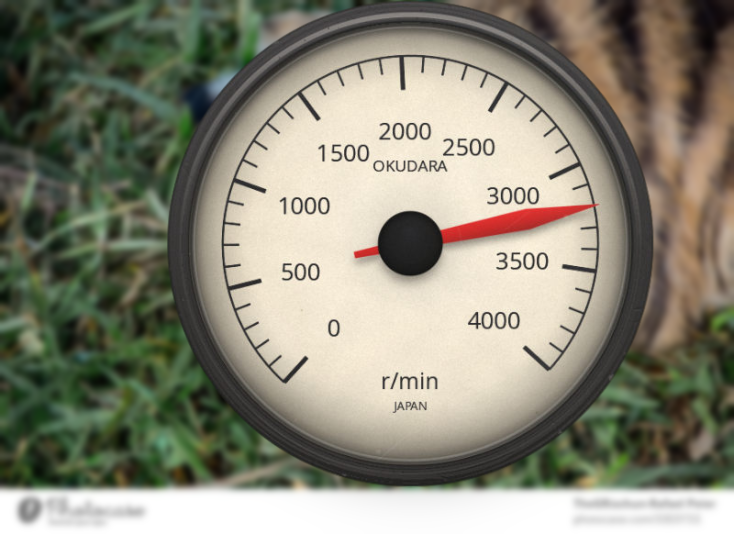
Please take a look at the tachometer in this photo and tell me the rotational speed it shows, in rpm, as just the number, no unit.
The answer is 3200
